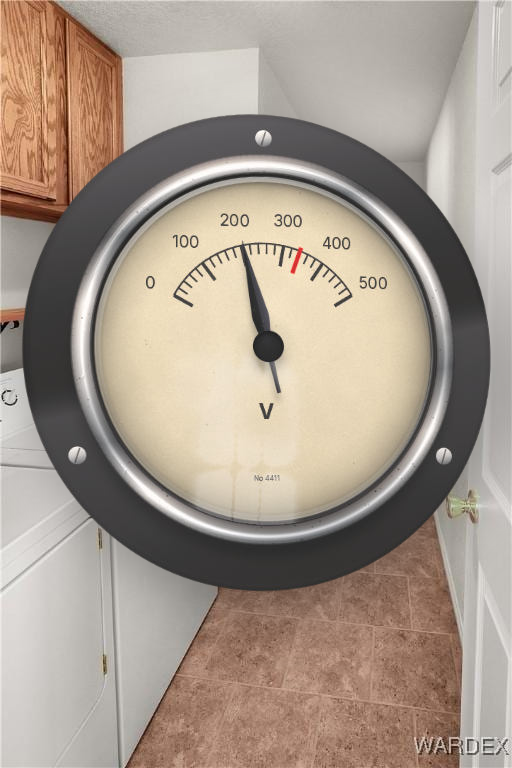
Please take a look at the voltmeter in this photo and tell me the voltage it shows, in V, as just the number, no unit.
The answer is 200
